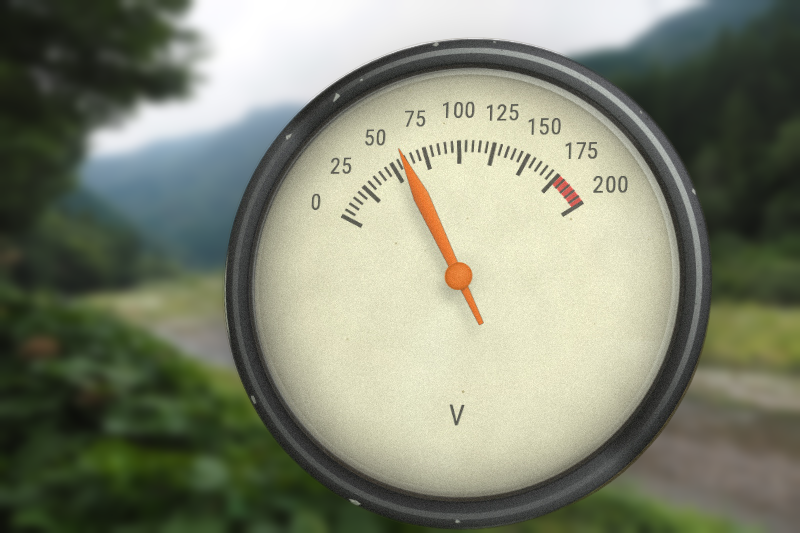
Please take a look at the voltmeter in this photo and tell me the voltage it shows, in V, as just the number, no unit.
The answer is 60
